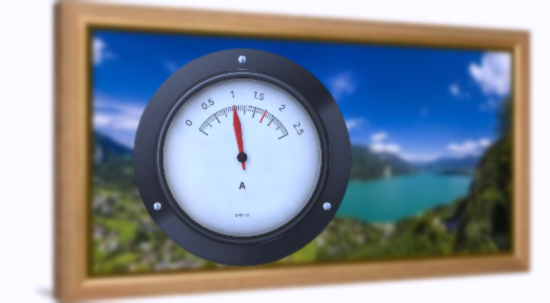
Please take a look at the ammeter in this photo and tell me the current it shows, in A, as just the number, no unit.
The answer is 1
